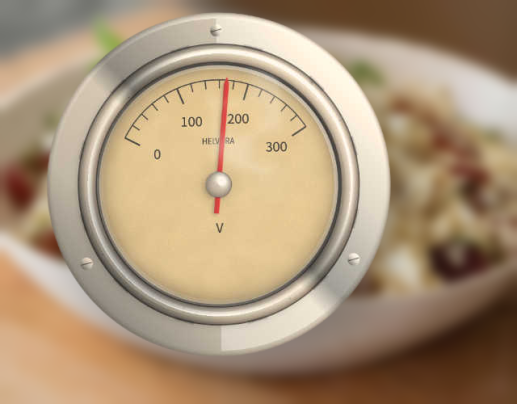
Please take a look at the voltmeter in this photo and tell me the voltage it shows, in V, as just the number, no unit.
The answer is 170
